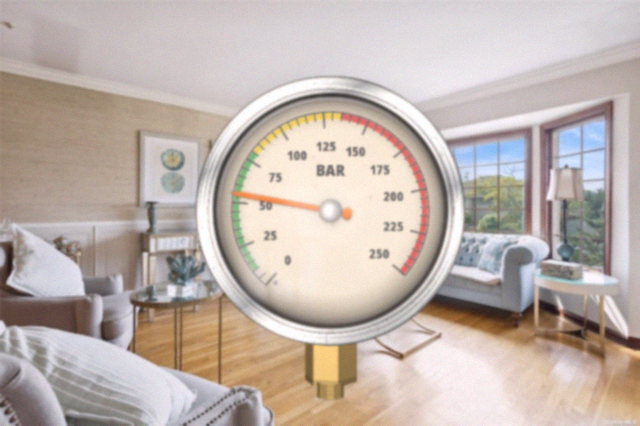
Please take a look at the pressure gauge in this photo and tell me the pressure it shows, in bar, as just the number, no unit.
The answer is 55
